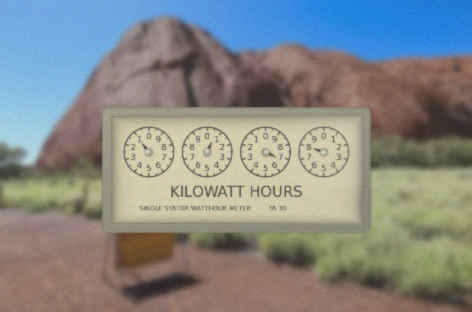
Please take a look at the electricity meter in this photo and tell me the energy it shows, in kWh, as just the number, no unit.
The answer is 1068
